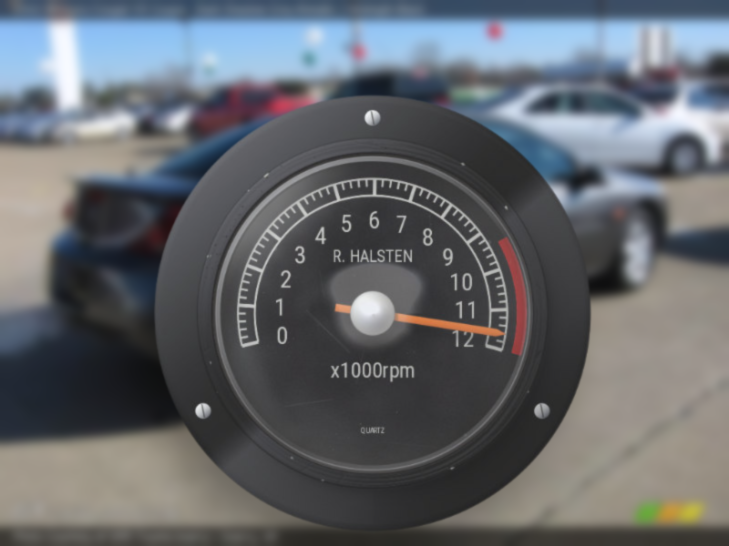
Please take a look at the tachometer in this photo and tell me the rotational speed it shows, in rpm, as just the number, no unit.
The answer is 11600
